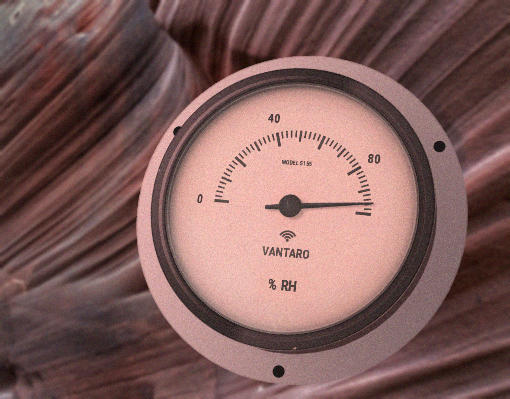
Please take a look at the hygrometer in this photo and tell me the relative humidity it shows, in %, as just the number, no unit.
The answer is 96
